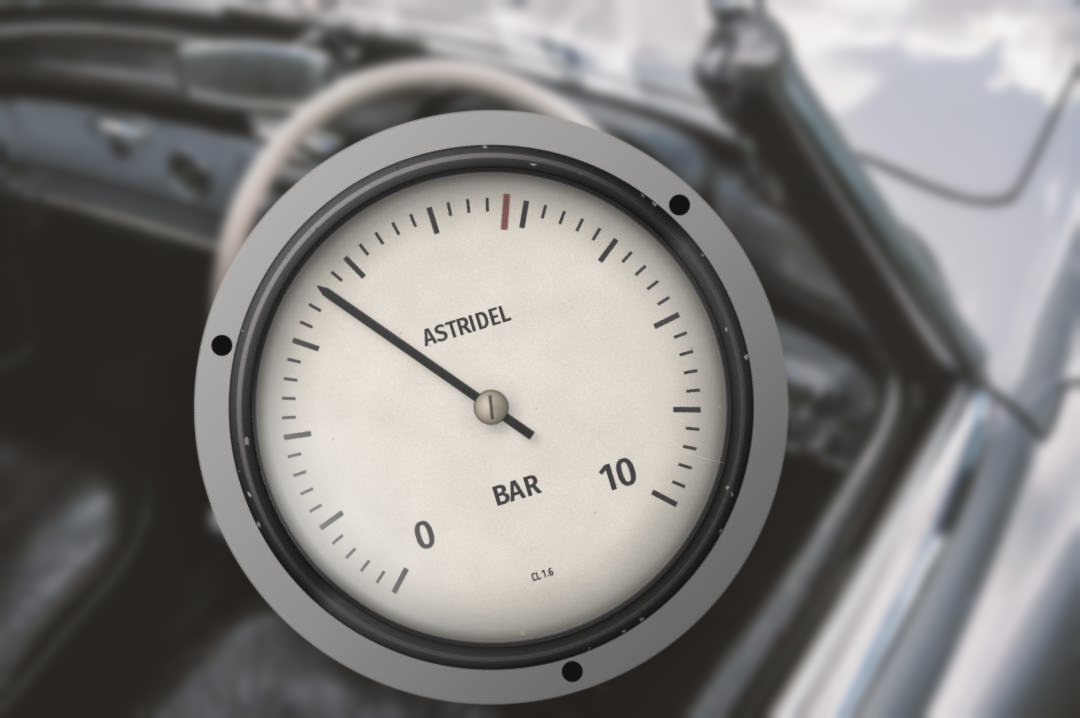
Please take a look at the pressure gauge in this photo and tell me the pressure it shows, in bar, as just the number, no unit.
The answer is 3.6
